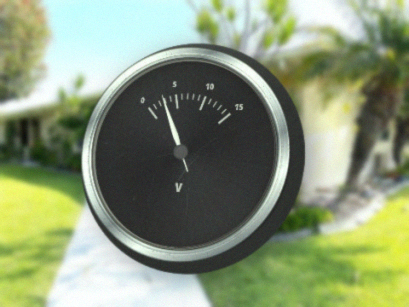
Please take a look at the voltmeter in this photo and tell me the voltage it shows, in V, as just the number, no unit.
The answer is 3
